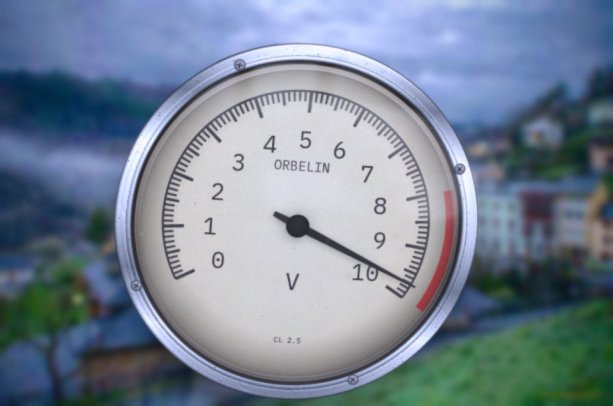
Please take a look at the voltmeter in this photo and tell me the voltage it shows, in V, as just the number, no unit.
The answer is 9.7
